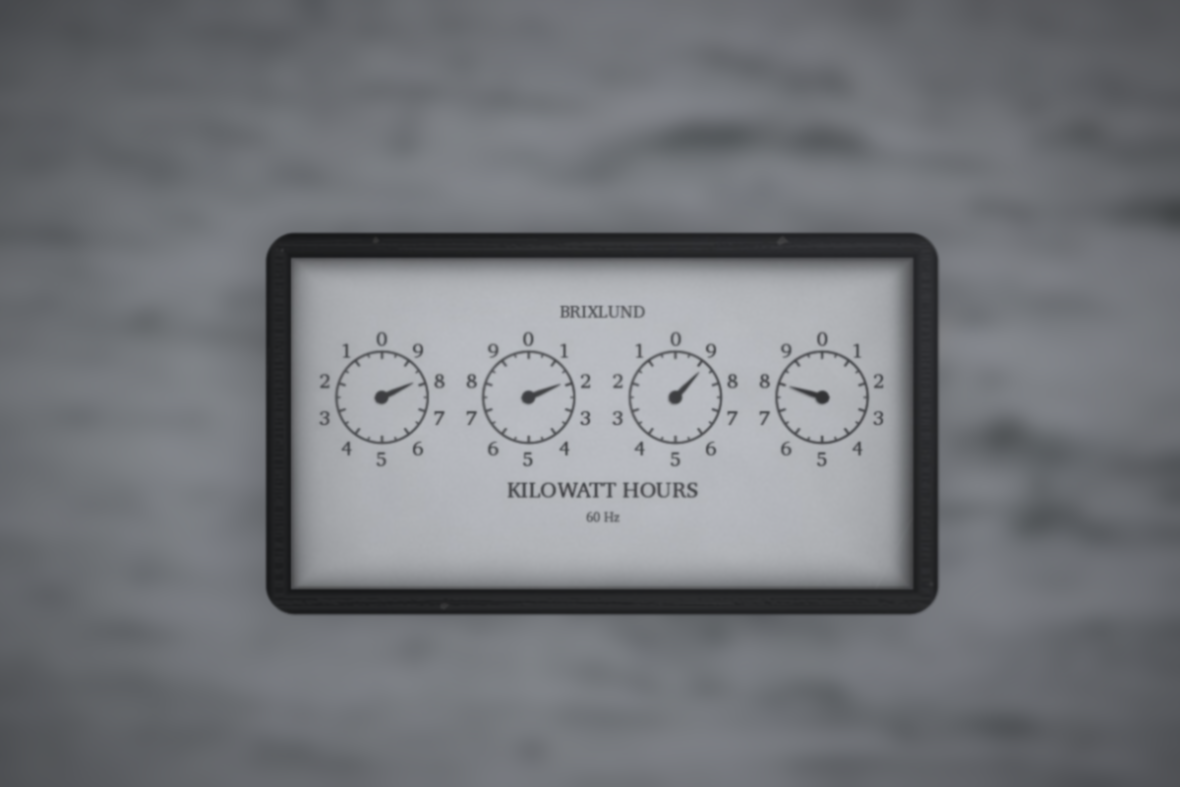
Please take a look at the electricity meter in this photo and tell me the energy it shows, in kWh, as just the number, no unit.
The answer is 8188
